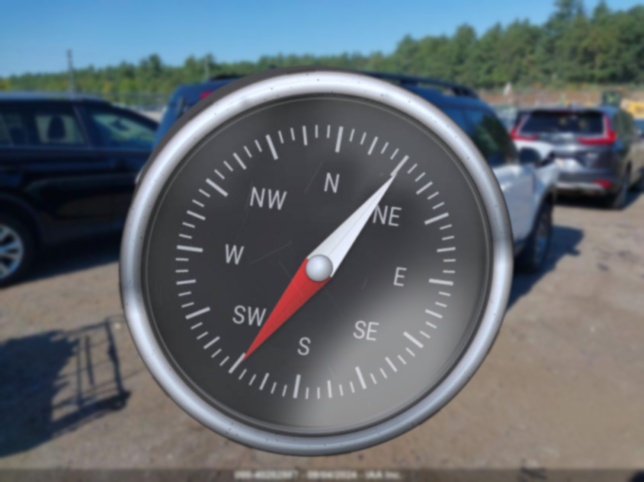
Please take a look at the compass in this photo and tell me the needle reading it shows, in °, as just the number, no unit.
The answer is 210
